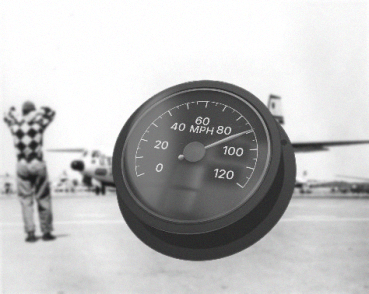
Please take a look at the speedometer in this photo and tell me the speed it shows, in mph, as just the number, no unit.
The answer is 90
